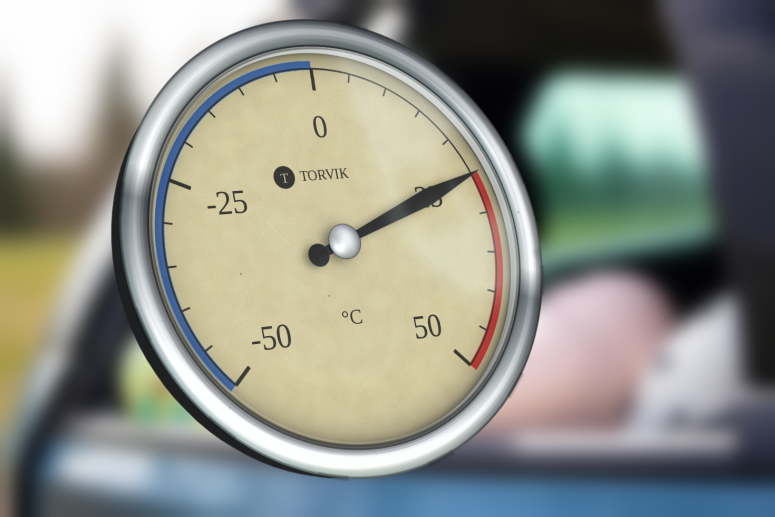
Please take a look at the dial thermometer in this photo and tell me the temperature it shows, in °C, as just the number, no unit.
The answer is 25
